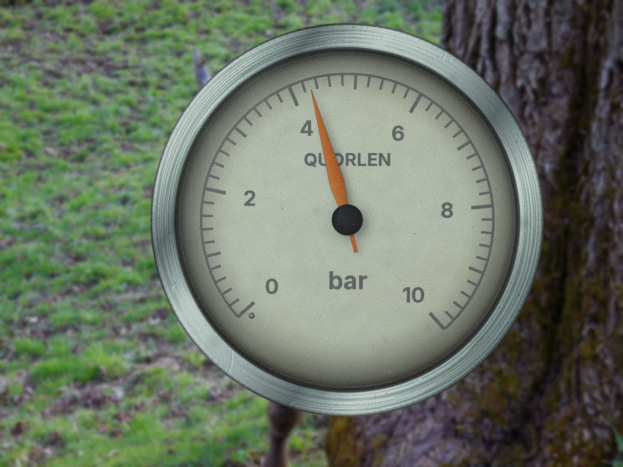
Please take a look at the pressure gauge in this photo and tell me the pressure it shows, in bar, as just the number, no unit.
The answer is 4.3
